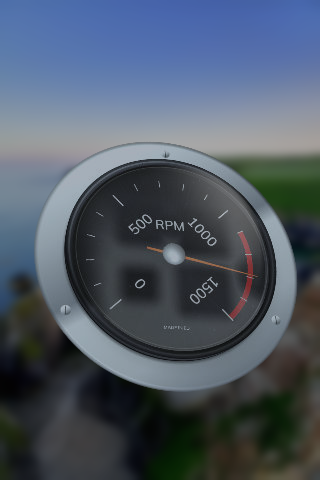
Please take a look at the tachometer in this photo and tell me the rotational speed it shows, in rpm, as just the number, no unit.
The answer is 1300
